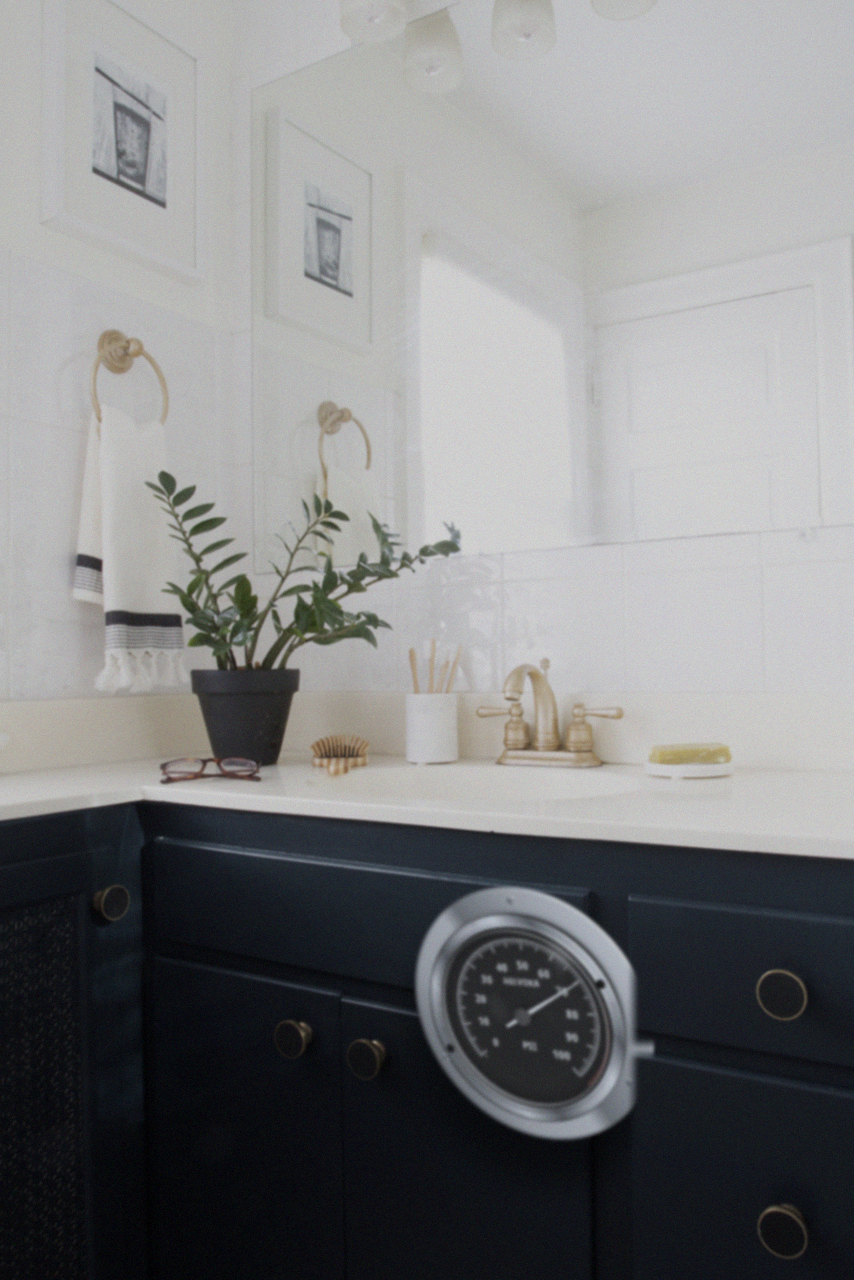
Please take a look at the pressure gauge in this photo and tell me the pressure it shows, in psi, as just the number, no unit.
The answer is 70
